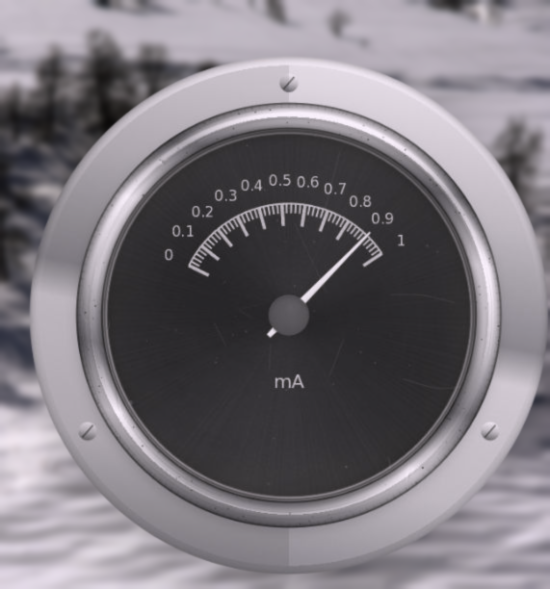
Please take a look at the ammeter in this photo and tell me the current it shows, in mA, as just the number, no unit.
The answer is 0.9
